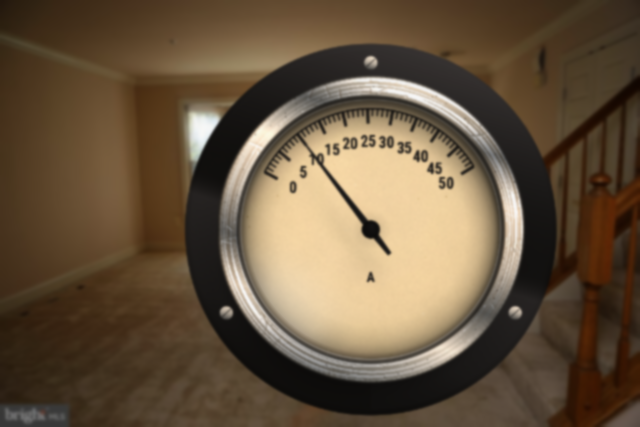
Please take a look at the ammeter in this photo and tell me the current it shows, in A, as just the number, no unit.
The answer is 10
